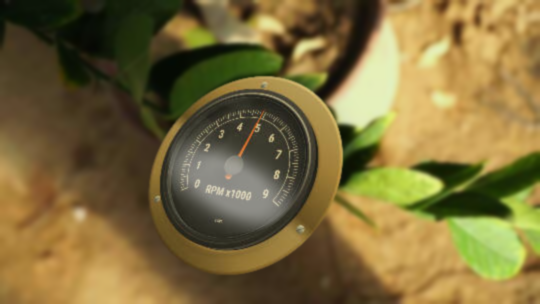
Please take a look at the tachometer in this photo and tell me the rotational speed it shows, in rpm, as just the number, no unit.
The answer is 5000
